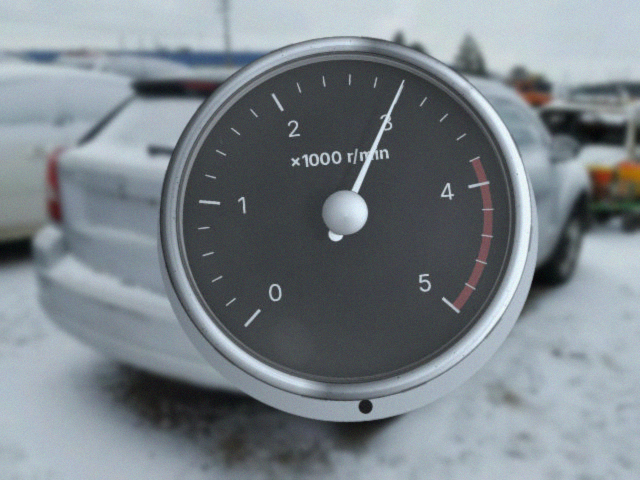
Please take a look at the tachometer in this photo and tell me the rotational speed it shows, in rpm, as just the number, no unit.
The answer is 3000
